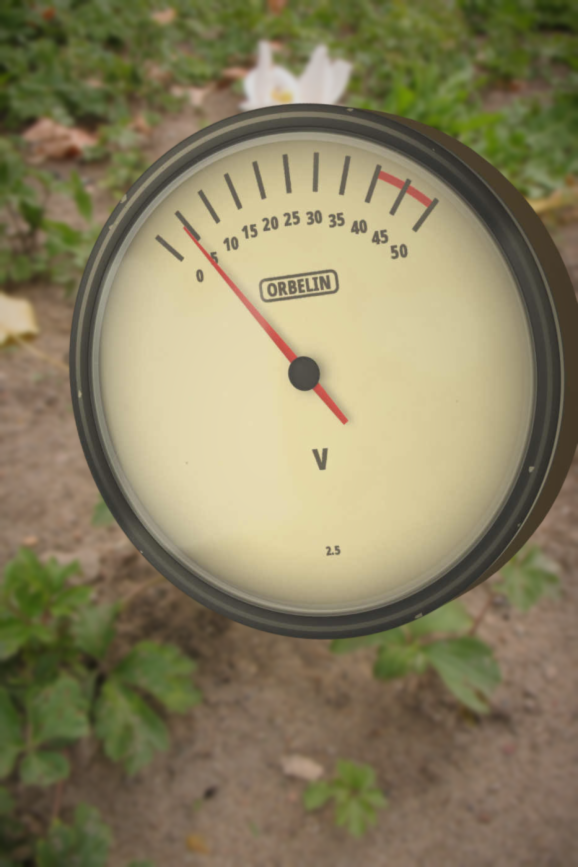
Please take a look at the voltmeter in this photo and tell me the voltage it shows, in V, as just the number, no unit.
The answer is 5
